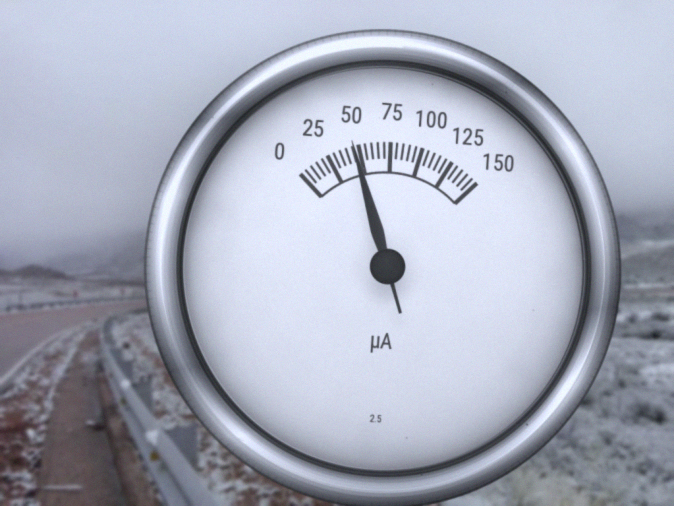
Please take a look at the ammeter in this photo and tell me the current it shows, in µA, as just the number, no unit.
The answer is 45
